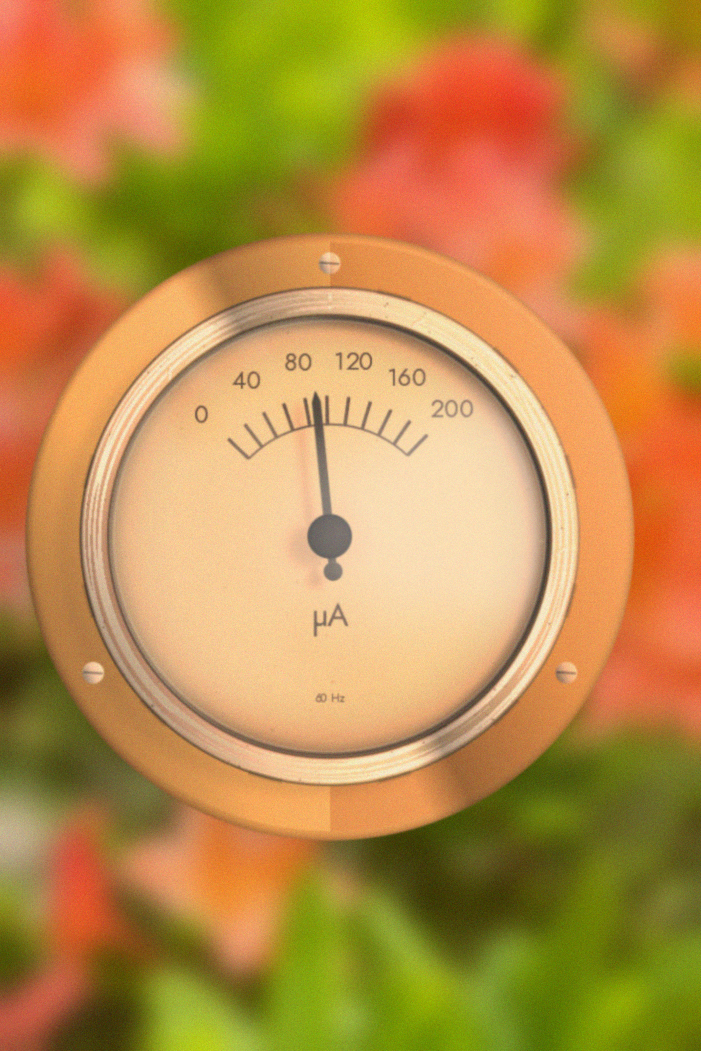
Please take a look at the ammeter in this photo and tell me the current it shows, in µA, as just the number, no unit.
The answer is 90
